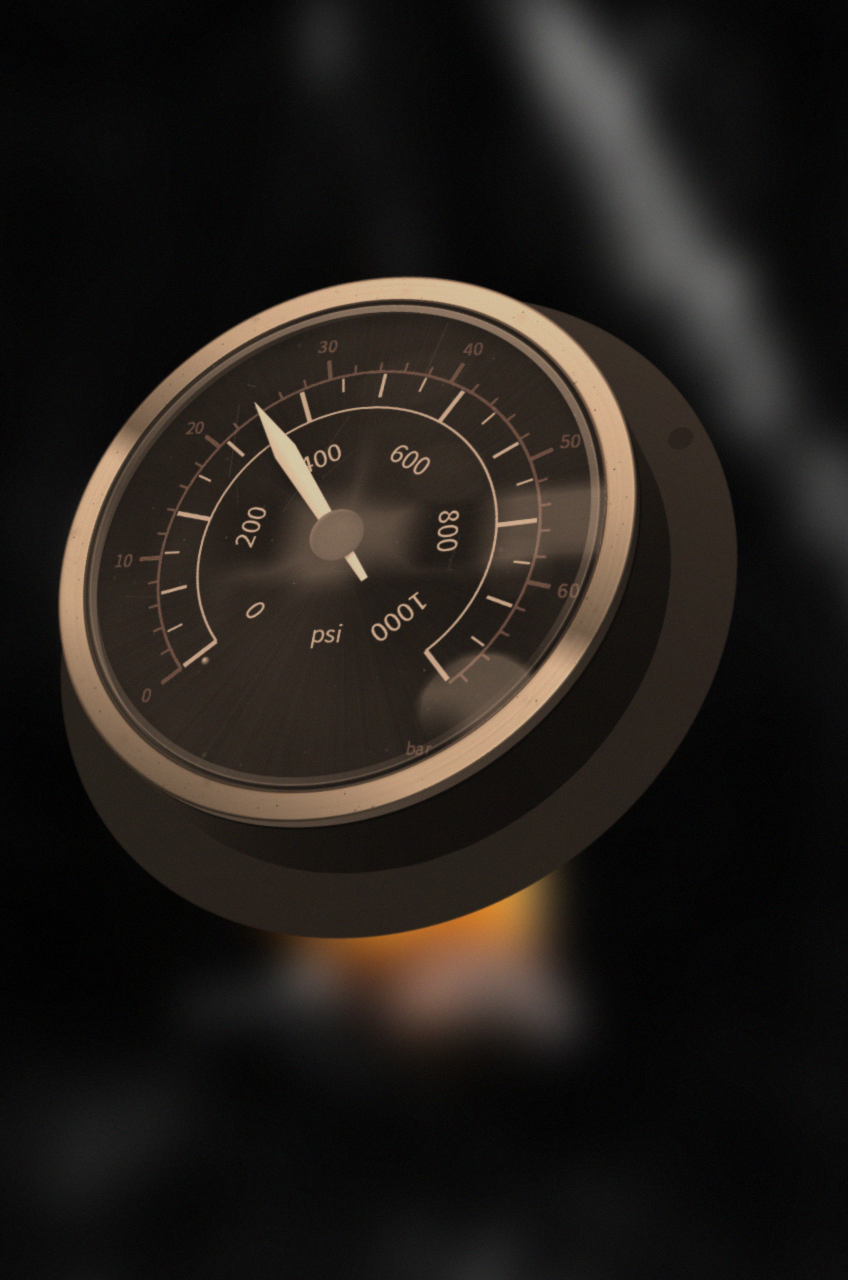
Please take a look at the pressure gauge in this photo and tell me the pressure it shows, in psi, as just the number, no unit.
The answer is 350
